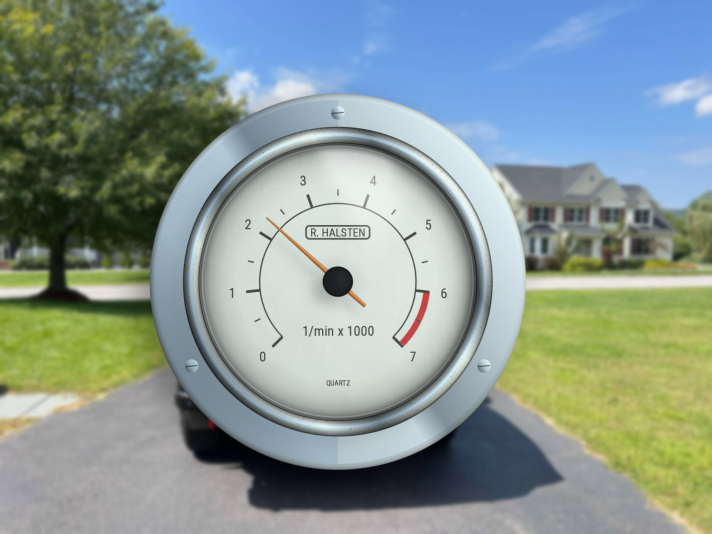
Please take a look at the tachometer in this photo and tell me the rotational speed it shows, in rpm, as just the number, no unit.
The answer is 2250
